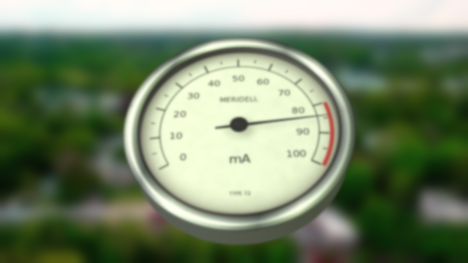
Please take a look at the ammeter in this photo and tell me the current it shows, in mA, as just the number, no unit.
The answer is 85
